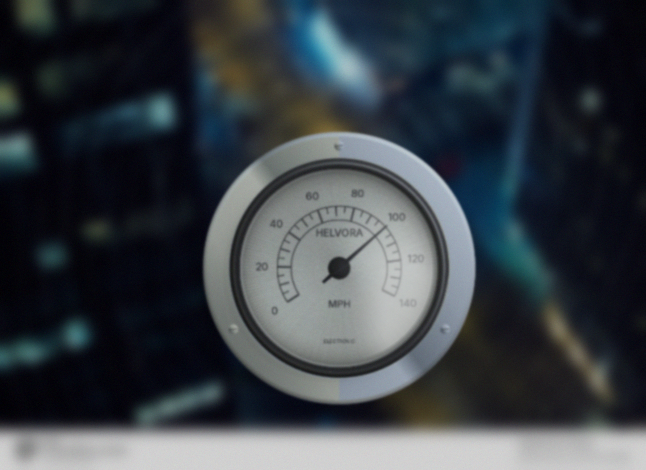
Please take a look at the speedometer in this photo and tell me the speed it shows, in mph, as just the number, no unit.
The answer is 100
